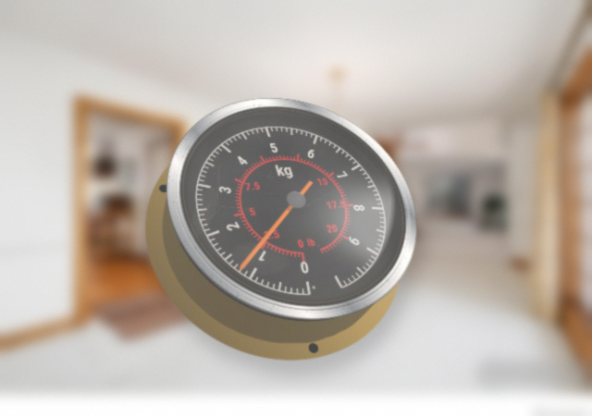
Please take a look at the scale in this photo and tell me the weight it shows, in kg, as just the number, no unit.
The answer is 1.2
